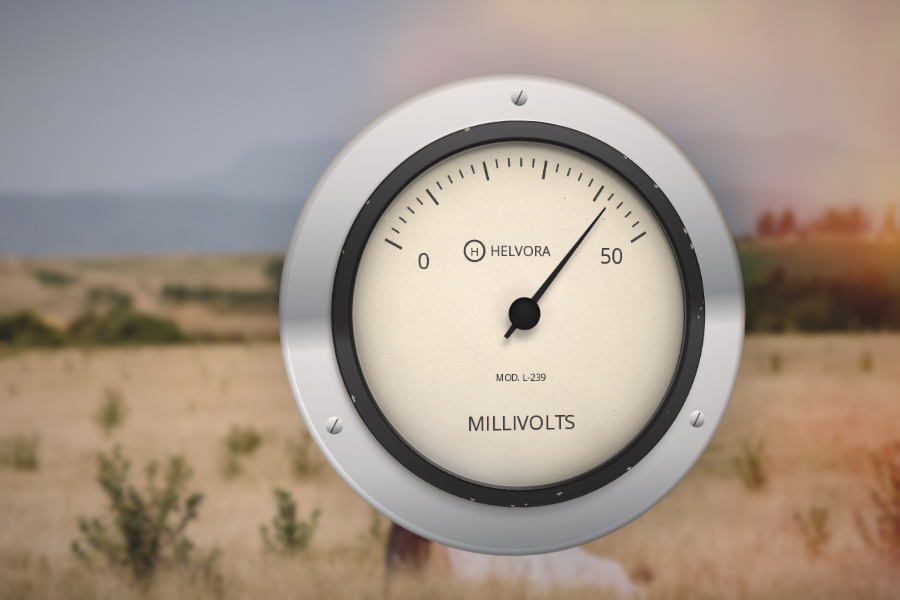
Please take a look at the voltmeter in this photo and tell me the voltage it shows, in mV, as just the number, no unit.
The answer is 42
